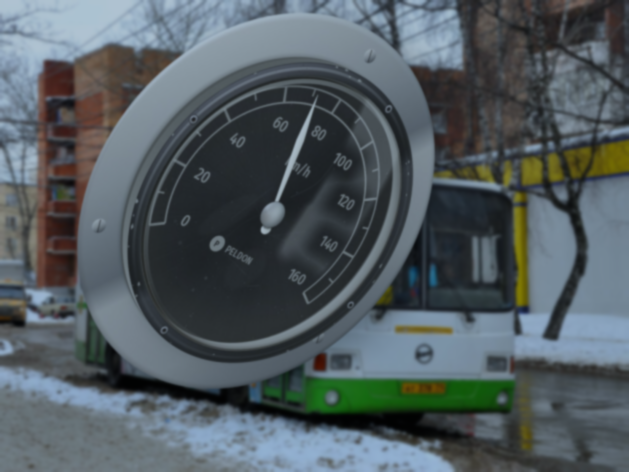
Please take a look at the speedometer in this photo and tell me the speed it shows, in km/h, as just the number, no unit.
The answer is 70
